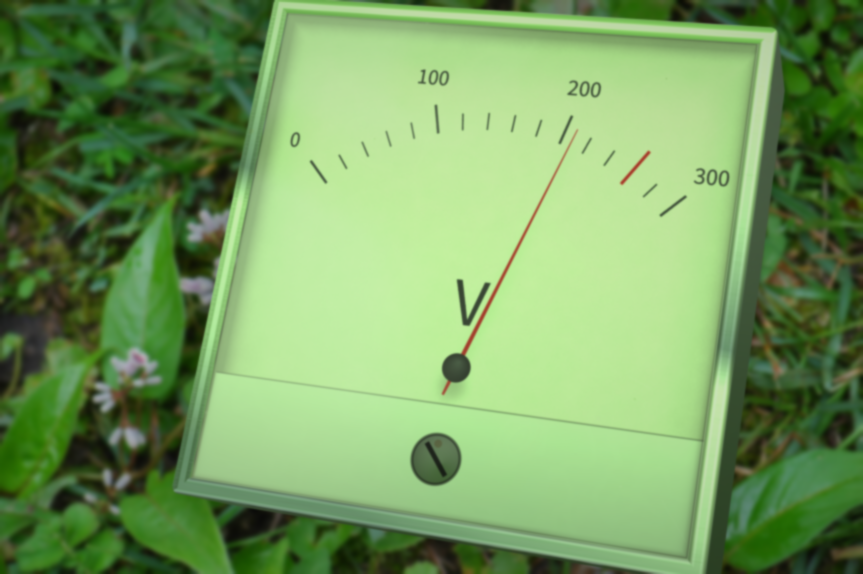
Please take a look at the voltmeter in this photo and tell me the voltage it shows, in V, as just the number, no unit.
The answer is 210
